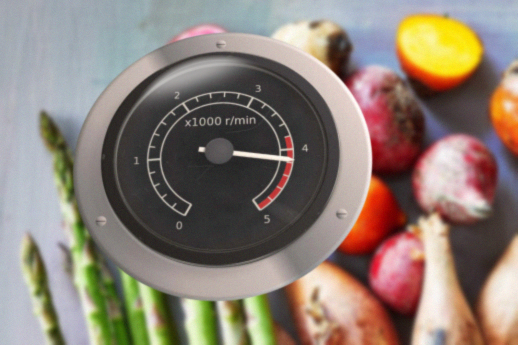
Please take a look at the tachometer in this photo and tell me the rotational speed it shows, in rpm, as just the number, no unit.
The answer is 4200
